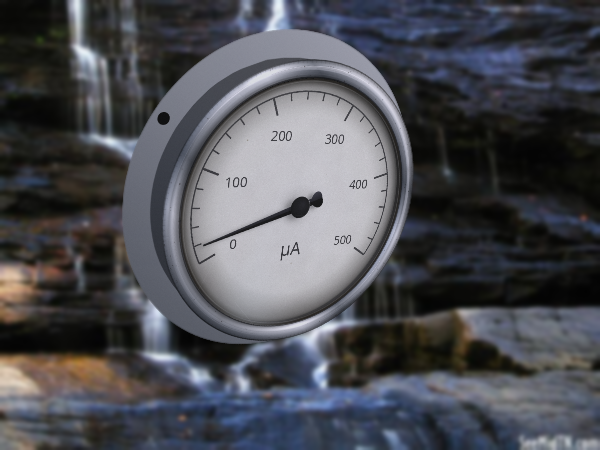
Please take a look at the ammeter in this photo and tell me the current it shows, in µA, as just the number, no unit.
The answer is 20
